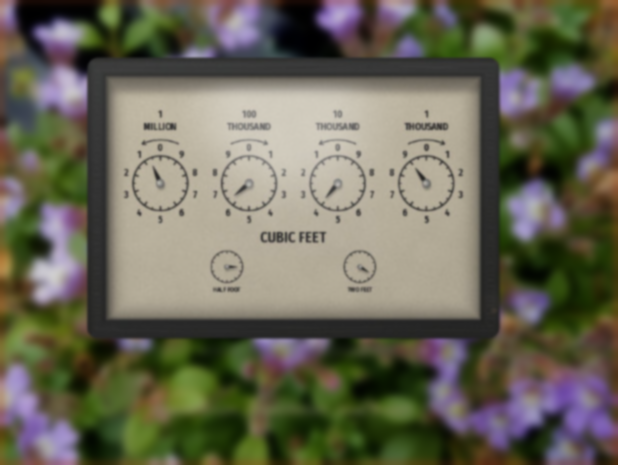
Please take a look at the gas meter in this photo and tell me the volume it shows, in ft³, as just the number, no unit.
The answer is 63900
